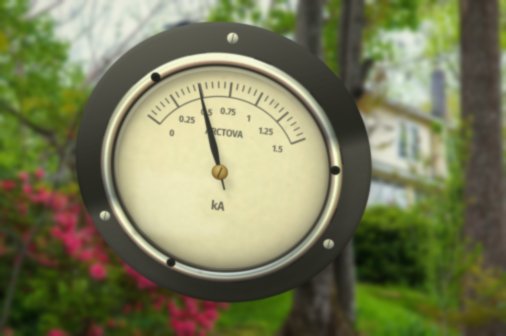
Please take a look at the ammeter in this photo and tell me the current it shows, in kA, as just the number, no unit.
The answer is 0.5
